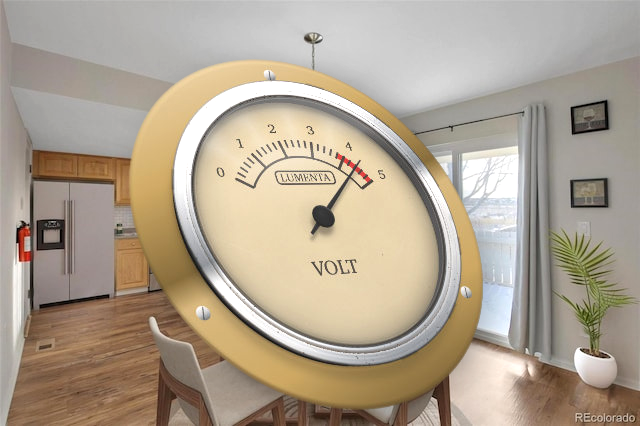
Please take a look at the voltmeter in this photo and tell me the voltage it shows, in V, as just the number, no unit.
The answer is 4.4
